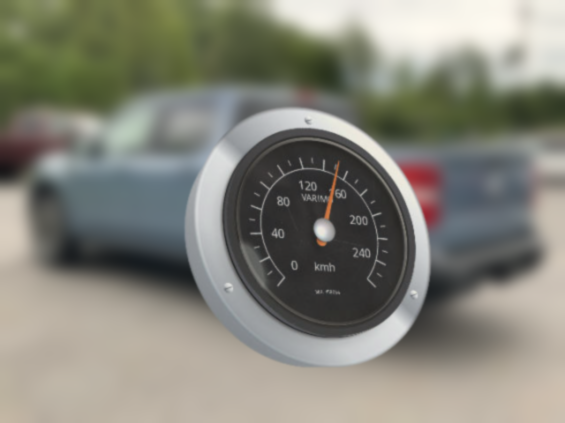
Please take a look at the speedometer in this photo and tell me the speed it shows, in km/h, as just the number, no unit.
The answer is 150
